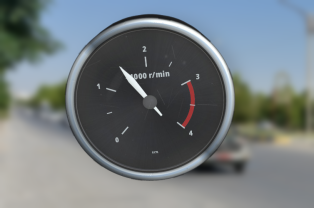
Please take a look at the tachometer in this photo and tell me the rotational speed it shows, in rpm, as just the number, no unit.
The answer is 1500
